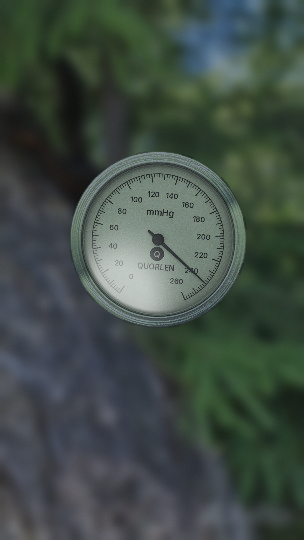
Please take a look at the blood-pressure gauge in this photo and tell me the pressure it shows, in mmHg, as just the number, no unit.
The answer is 240
